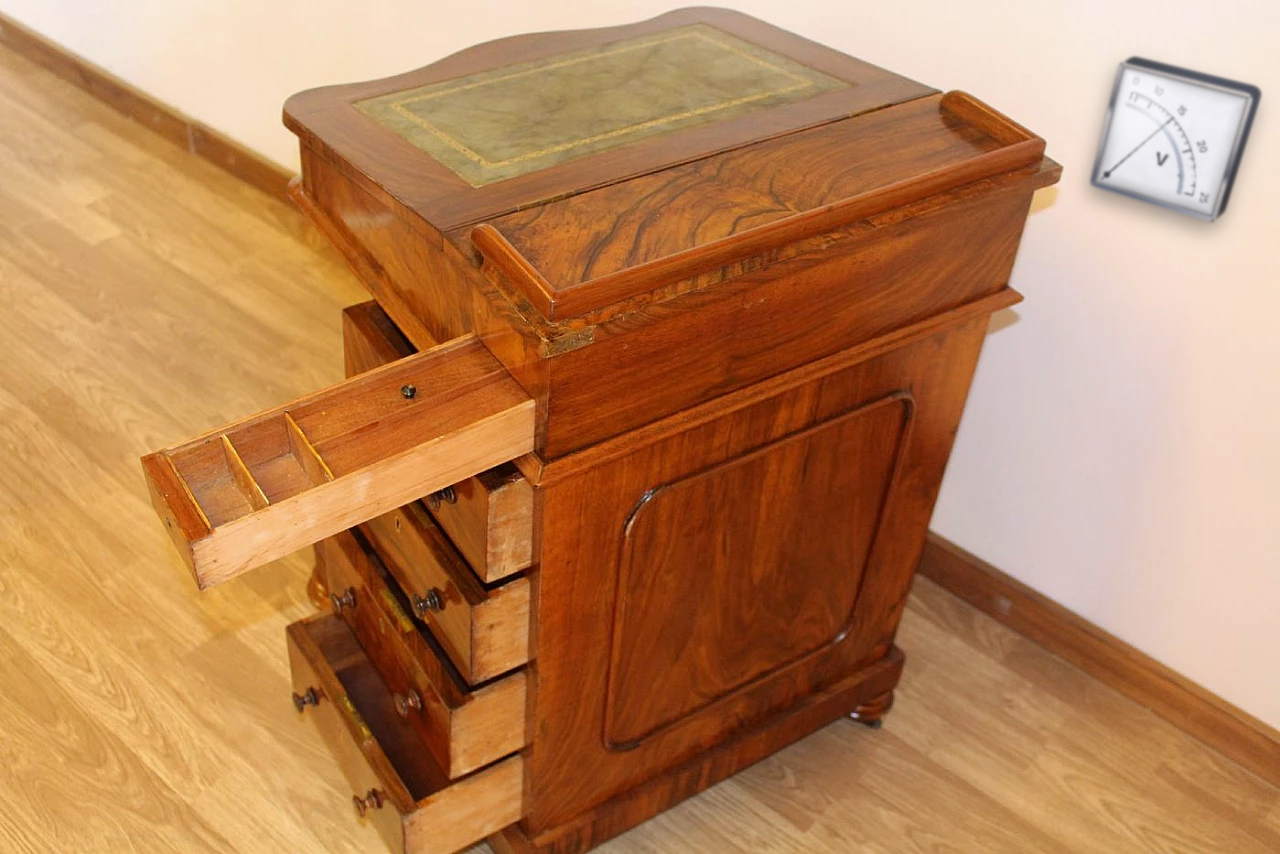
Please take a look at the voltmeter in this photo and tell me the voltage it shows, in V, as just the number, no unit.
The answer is 15
